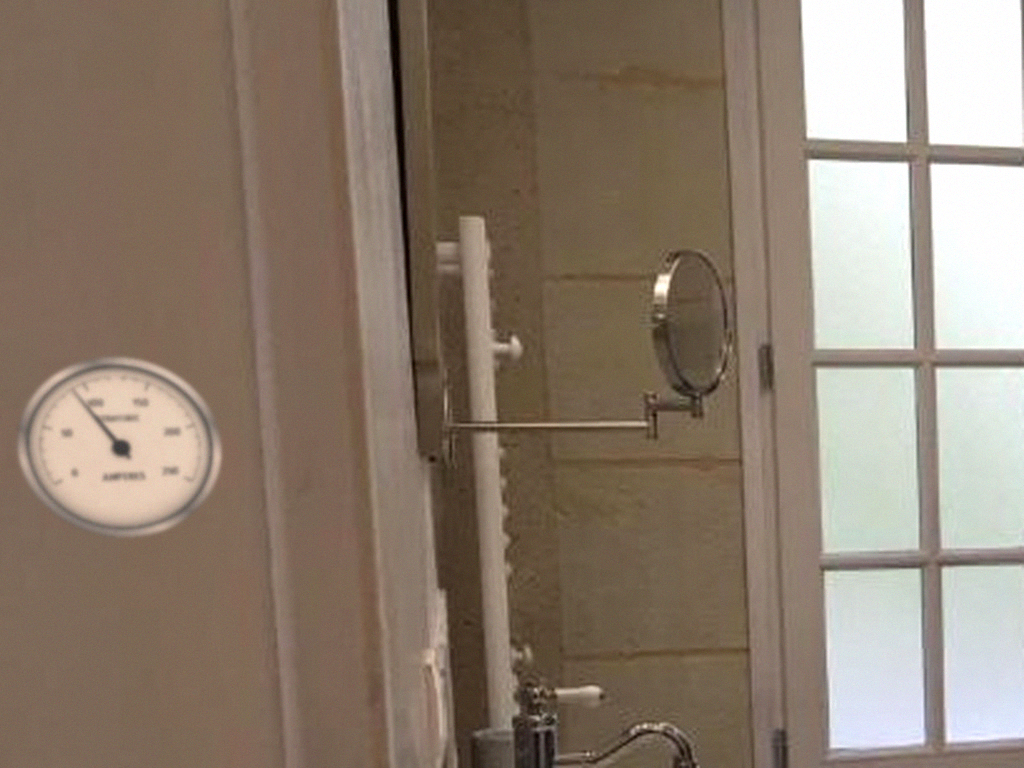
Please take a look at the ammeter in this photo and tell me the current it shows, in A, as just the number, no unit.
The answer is 90
